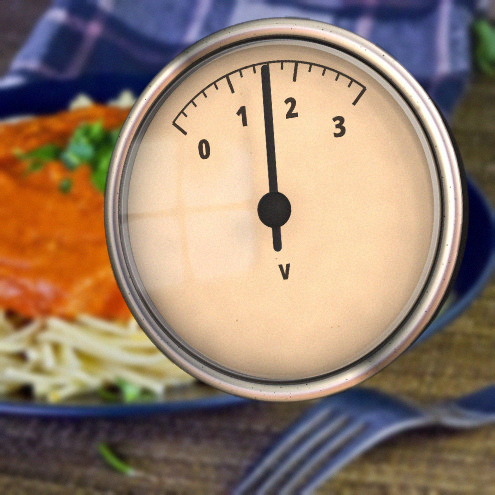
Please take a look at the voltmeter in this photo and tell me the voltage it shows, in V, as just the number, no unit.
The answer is 1.6
